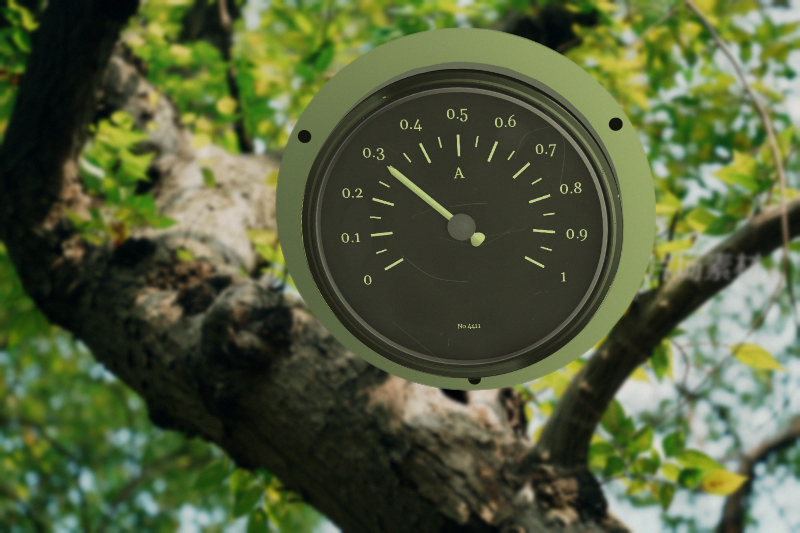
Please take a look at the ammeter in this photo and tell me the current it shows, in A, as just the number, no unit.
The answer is 0.3
